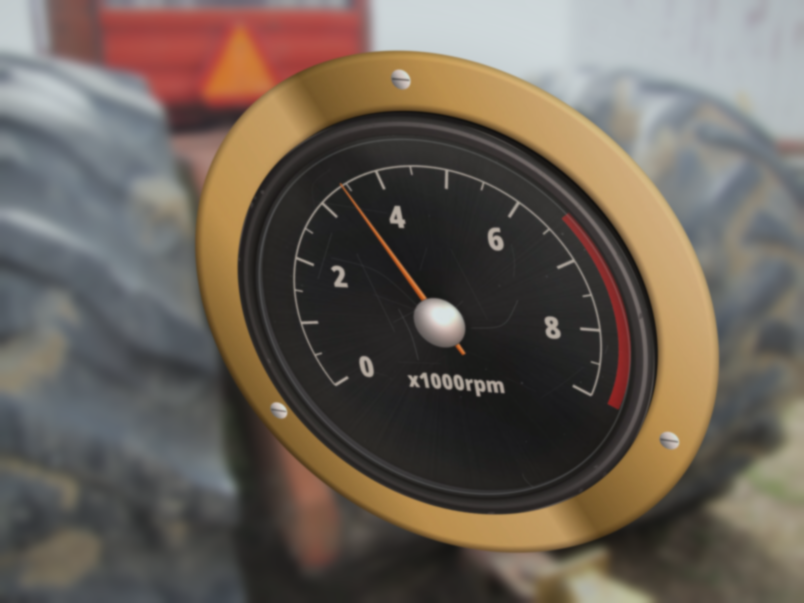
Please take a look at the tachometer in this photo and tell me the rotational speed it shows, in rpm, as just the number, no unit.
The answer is 3500
